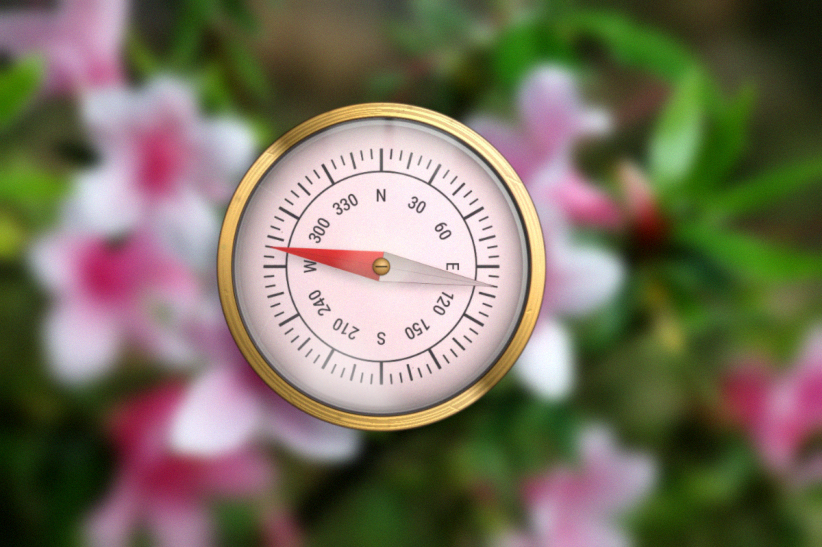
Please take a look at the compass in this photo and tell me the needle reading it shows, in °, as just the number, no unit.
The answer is 280
